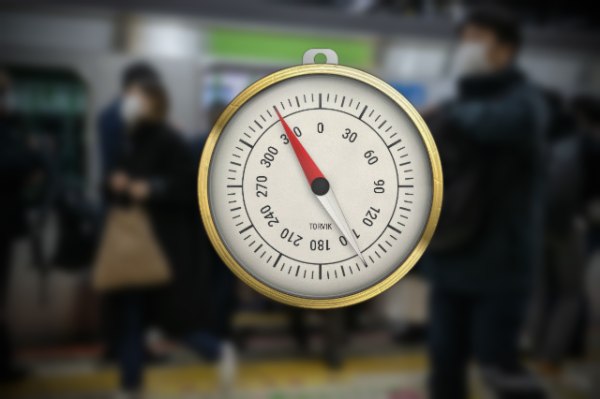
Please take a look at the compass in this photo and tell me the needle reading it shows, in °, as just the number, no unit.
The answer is 330
